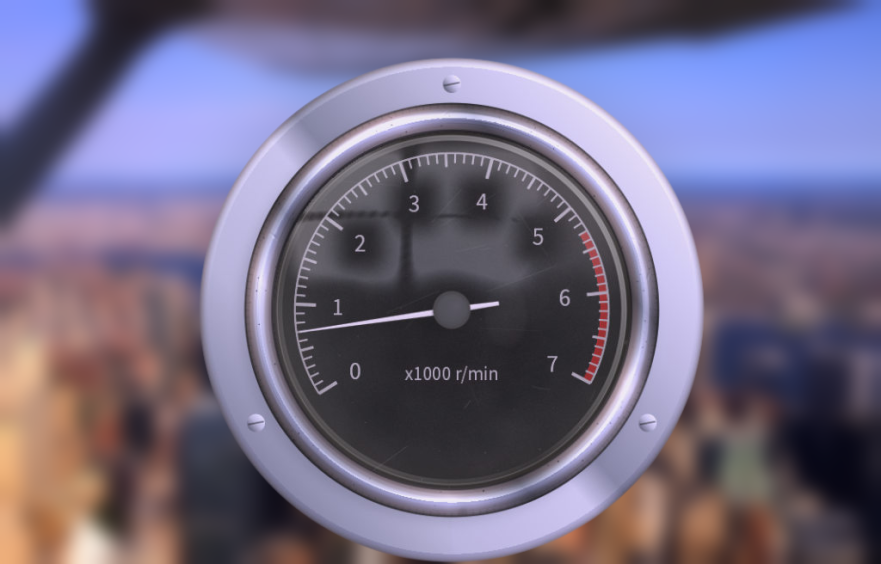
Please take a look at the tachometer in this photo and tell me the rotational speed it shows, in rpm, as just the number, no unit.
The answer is 700
